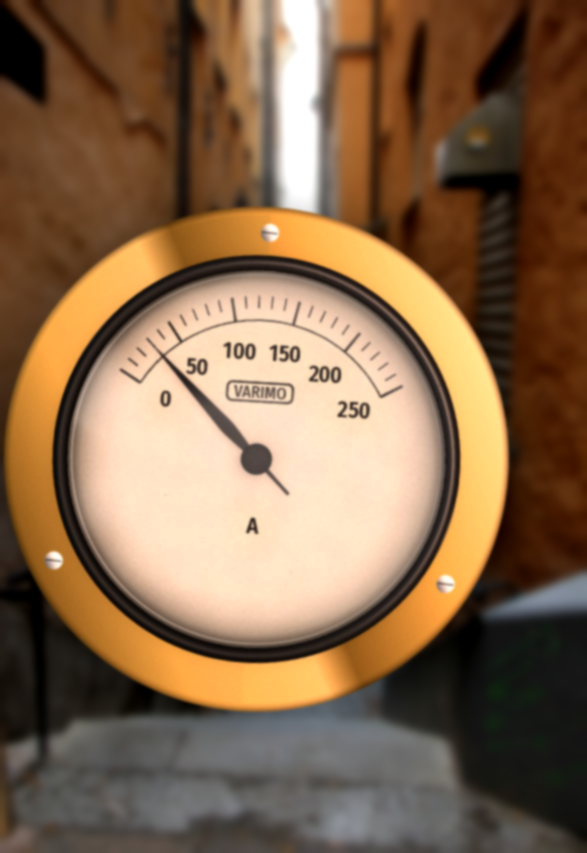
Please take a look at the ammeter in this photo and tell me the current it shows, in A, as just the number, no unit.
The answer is 30
